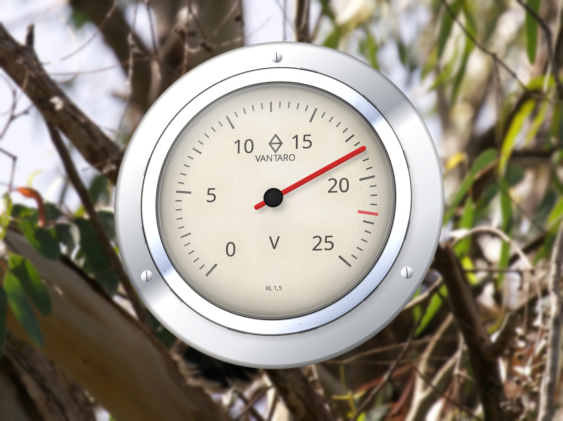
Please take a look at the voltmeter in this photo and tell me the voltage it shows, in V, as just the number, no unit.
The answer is 18.5
